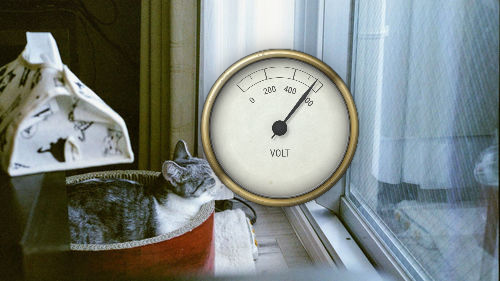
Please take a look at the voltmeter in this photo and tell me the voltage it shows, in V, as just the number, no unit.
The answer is 550
